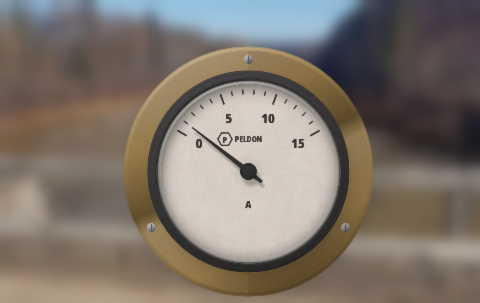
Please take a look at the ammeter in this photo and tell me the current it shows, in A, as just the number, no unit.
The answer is 1
